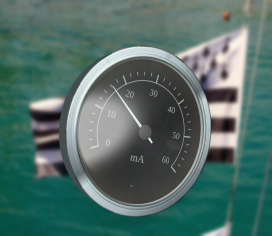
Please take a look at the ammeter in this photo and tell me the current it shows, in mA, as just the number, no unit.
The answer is 16
